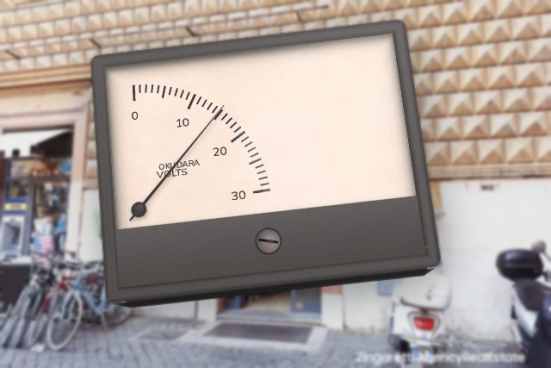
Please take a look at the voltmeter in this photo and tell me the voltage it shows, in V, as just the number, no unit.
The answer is 15
